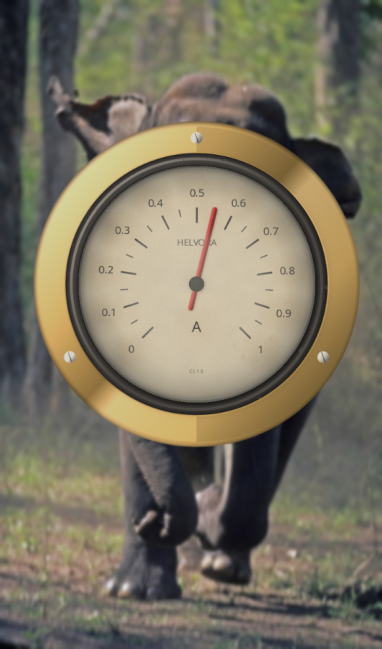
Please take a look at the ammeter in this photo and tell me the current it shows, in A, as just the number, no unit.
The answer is 0.55
